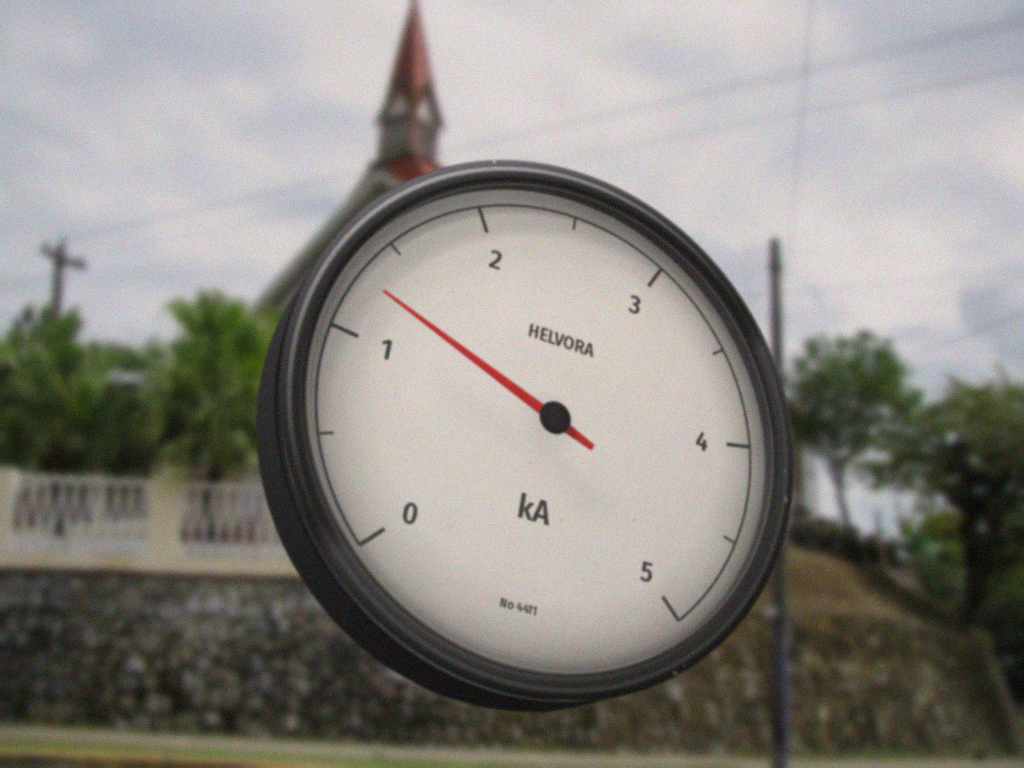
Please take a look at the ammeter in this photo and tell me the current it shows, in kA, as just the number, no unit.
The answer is 1.25
